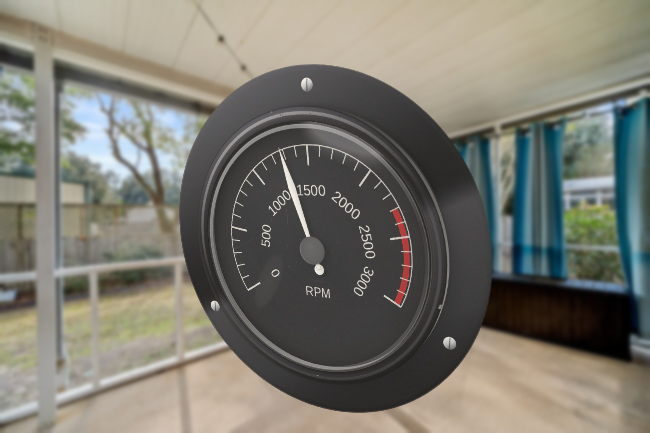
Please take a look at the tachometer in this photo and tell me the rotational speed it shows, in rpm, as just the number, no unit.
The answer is 1300
